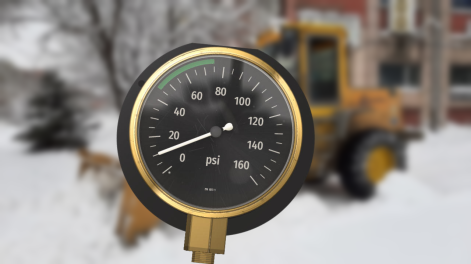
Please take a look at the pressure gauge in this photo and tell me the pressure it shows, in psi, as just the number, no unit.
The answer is 10
